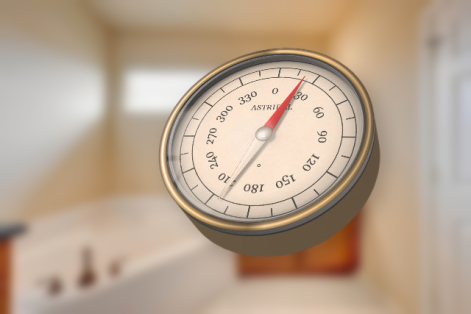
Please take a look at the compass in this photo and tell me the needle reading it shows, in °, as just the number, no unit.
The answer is 22.5
